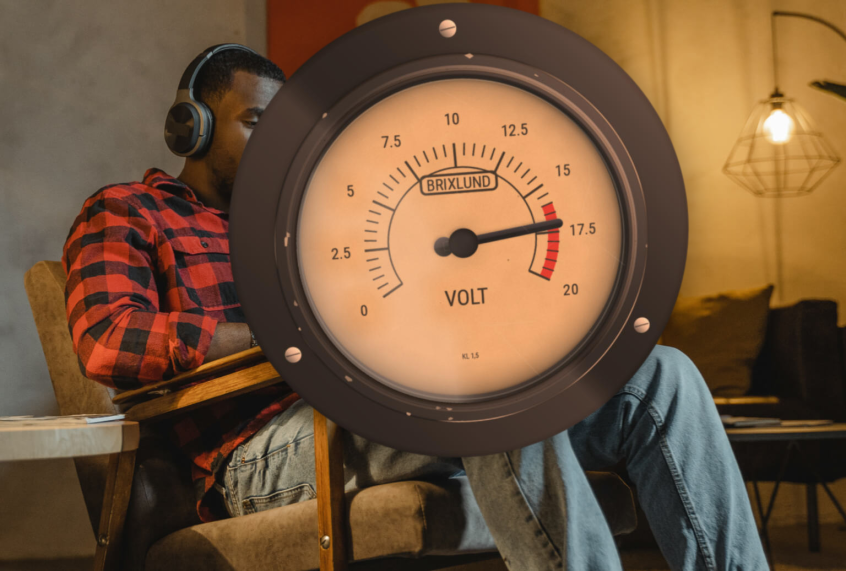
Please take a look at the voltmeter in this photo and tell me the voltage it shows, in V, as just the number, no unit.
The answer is 17
